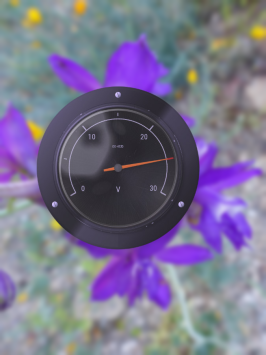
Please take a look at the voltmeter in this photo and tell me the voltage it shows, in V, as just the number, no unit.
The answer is 25
